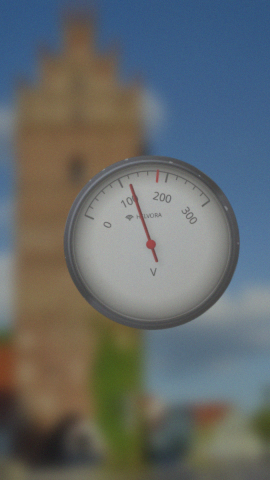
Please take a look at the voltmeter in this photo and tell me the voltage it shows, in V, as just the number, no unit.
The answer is 120
